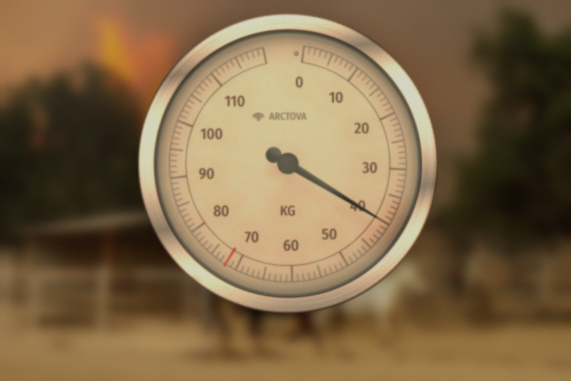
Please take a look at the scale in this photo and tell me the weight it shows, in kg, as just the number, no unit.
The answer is 40
